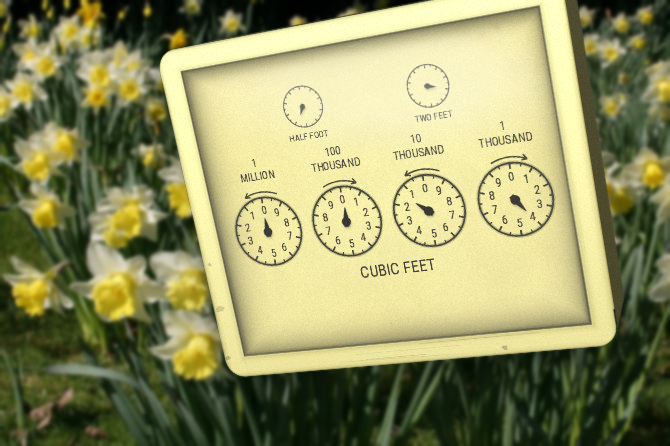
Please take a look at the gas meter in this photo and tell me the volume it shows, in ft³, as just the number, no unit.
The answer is 1400
